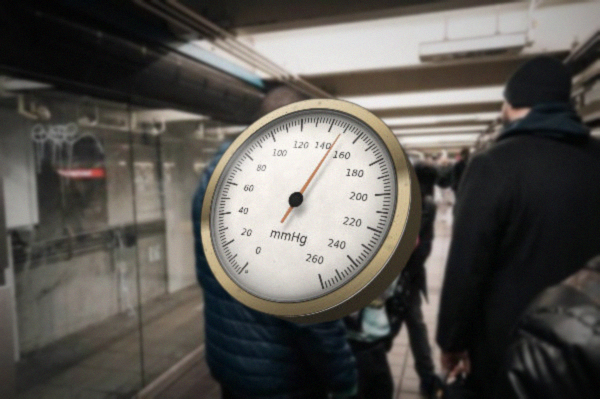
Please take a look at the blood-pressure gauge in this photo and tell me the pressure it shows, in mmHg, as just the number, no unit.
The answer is 150
